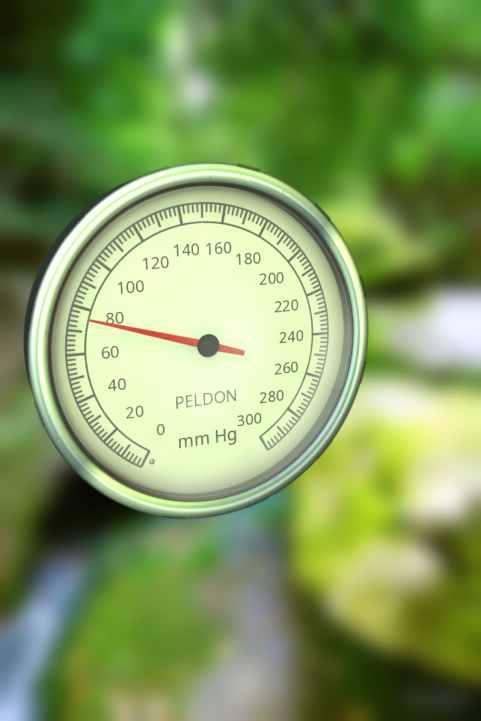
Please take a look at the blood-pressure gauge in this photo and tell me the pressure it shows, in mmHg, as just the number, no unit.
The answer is 76
